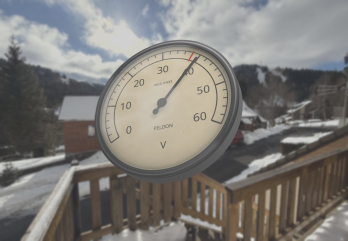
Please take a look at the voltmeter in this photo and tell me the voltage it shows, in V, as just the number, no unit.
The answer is 40
